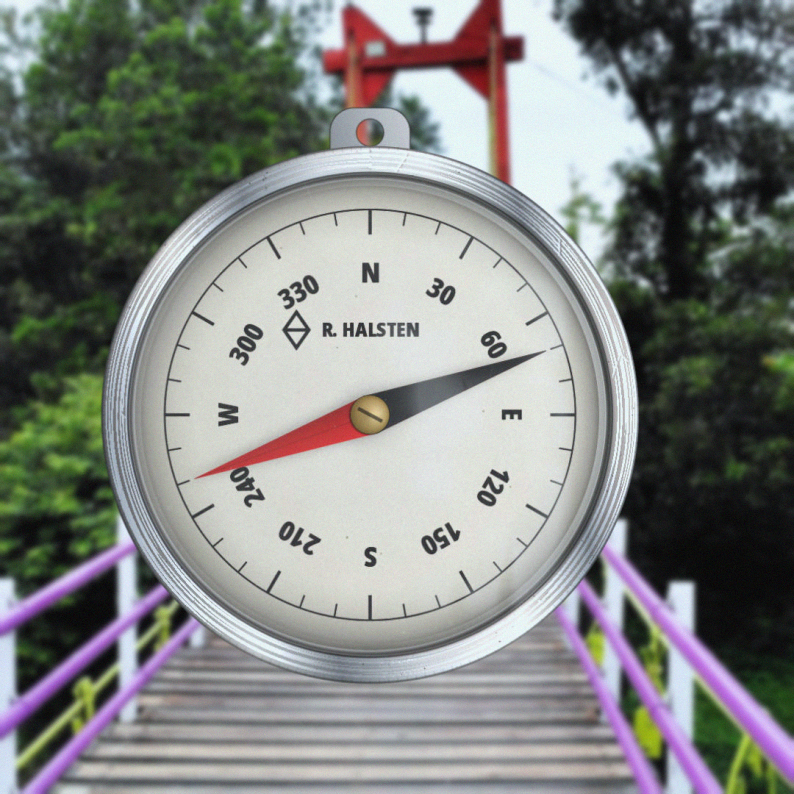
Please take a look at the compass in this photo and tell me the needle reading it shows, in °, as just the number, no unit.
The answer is 250
